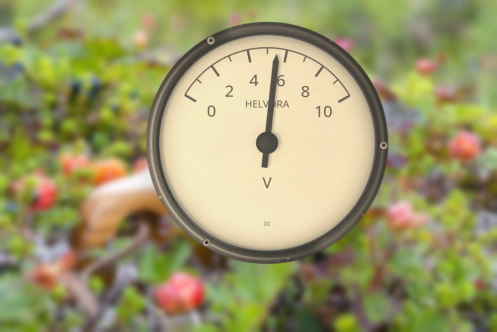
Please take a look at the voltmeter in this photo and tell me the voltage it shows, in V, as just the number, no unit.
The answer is 5.5
